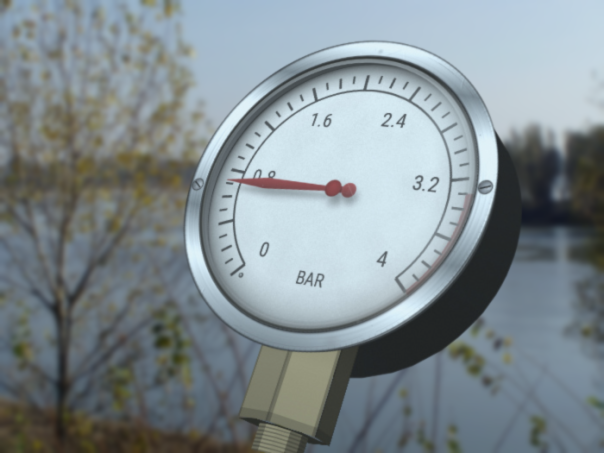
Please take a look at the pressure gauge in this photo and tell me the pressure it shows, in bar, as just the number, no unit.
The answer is 0.7
